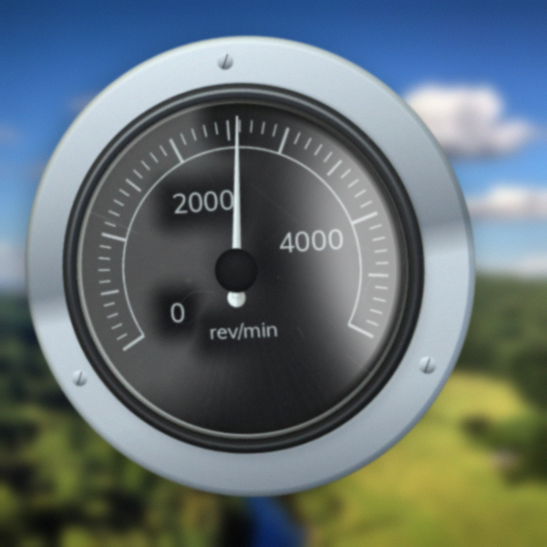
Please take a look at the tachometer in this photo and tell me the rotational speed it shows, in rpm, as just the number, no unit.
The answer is 2600
